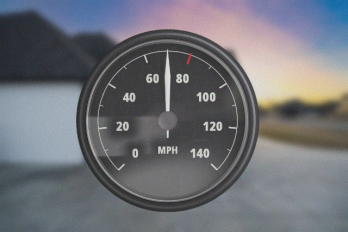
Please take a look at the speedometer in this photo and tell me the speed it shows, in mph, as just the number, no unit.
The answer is 70
